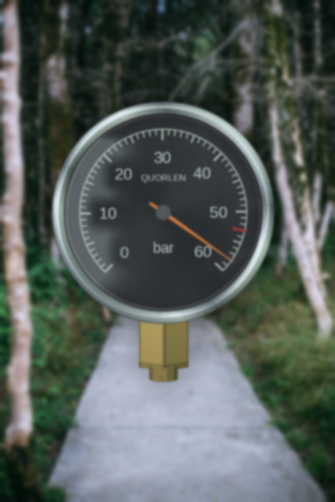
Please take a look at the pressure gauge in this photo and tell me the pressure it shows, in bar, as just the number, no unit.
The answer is 58
